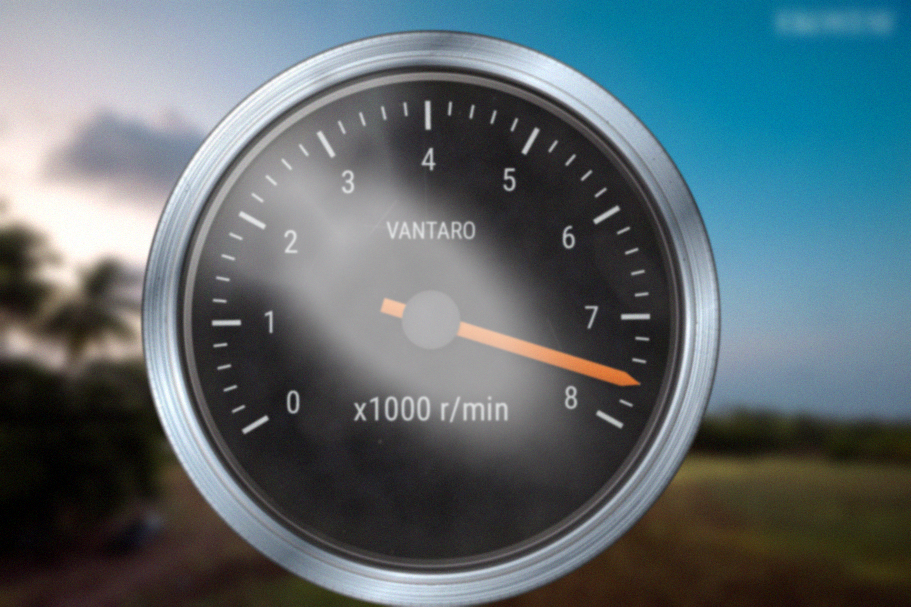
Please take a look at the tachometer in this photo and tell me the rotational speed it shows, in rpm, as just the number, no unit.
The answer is 7600
